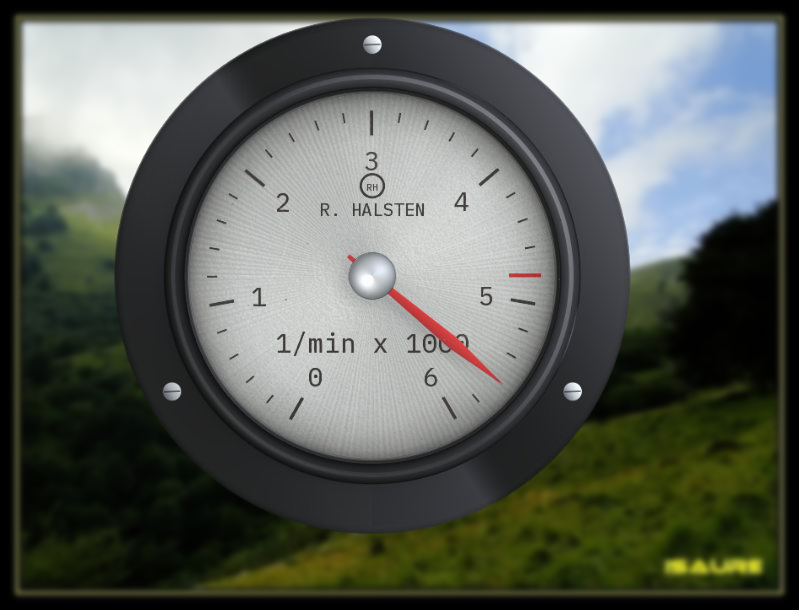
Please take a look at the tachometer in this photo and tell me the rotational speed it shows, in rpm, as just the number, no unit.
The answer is 5600
